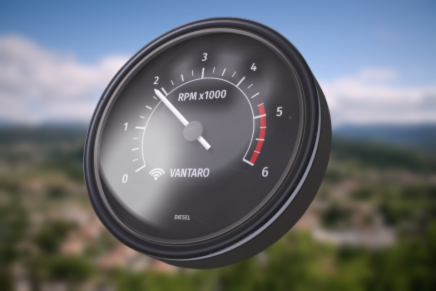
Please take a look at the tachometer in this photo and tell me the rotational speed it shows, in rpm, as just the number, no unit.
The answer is 1875
